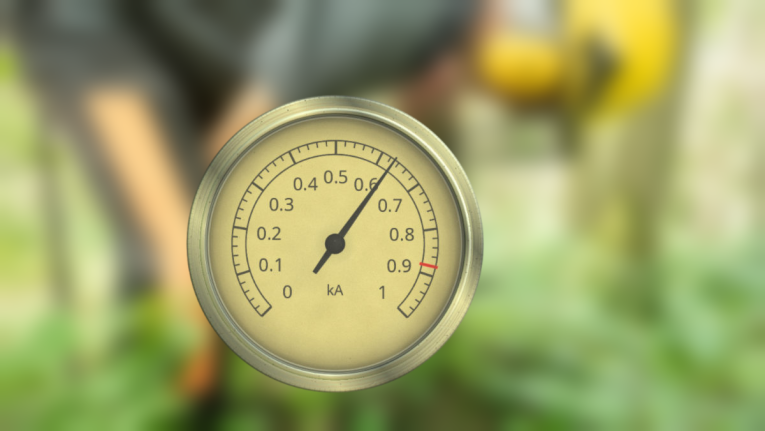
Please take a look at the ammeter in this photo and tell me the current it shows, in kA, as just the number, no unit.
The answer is 0.63
